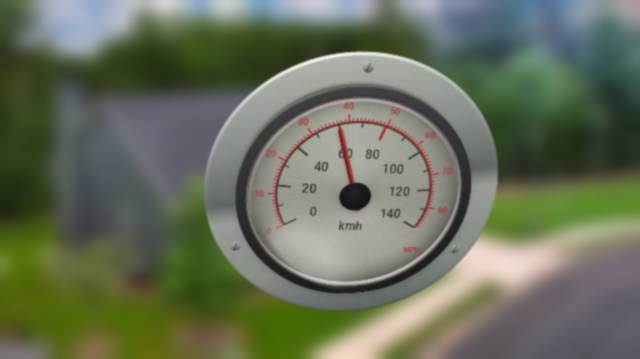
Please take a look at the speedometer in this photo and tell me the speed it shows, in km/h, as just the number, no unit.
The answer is 60
